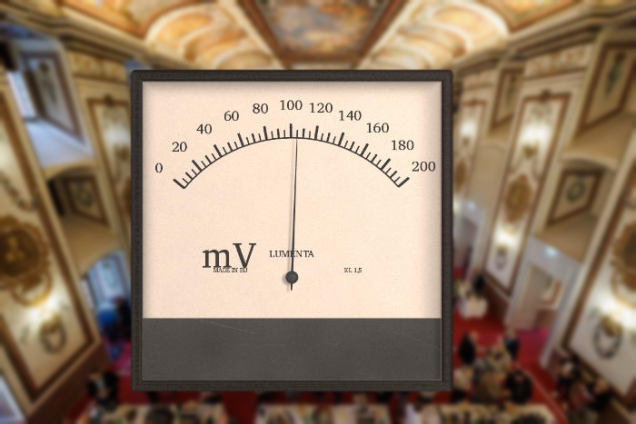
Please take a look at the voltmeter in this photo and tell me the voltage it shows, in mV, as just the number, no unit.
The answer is 105
